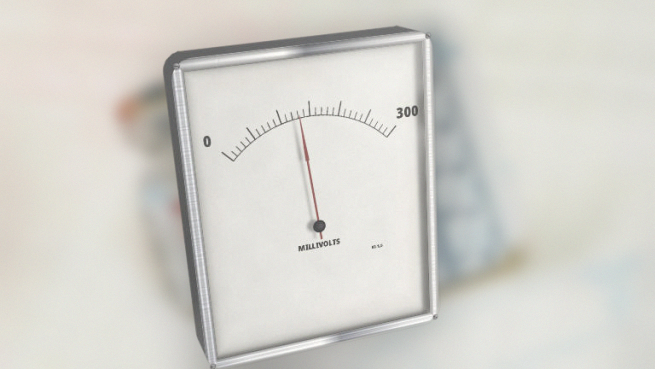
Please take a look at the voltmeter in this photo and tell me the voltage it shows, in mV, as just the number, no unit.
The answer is 130
